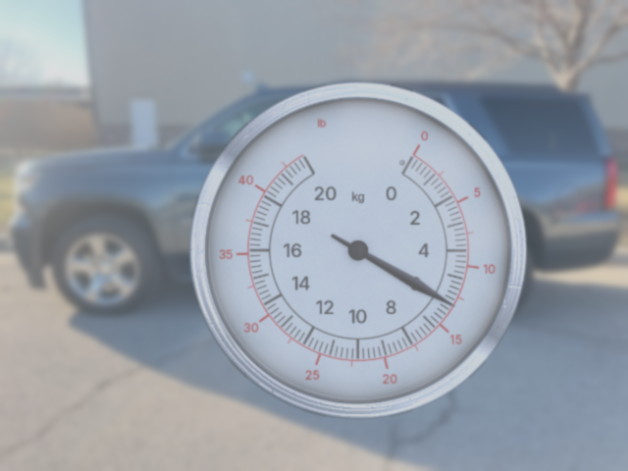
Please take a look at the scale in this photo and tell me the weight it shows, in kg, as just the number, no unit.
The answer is 6
